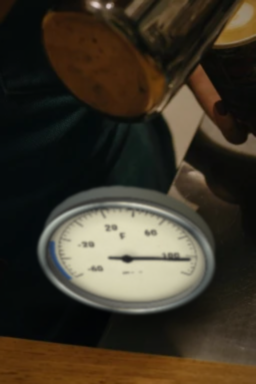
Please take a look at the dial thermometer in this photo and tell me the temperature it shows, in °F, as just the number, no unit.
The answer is 100
